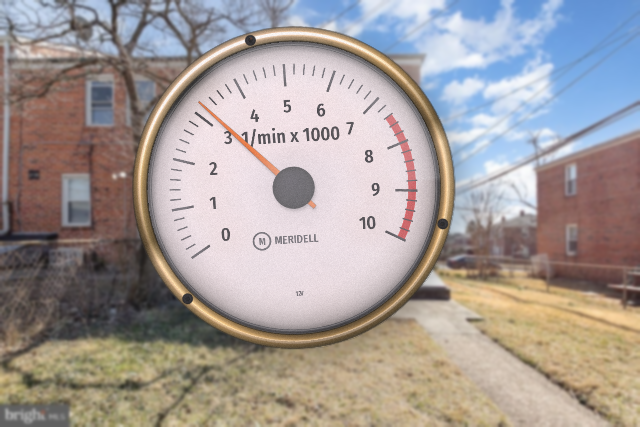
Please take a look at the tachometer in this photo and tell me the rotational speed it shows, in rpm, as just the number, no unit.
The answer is 3200
